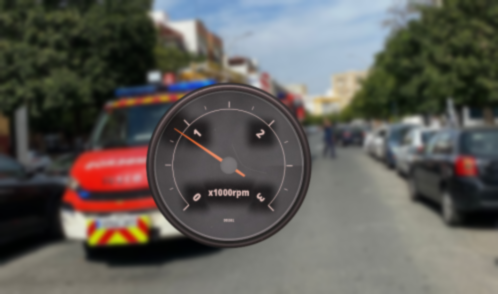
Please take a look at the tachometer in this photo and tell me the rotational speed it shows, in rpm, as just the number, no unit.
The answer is 875
